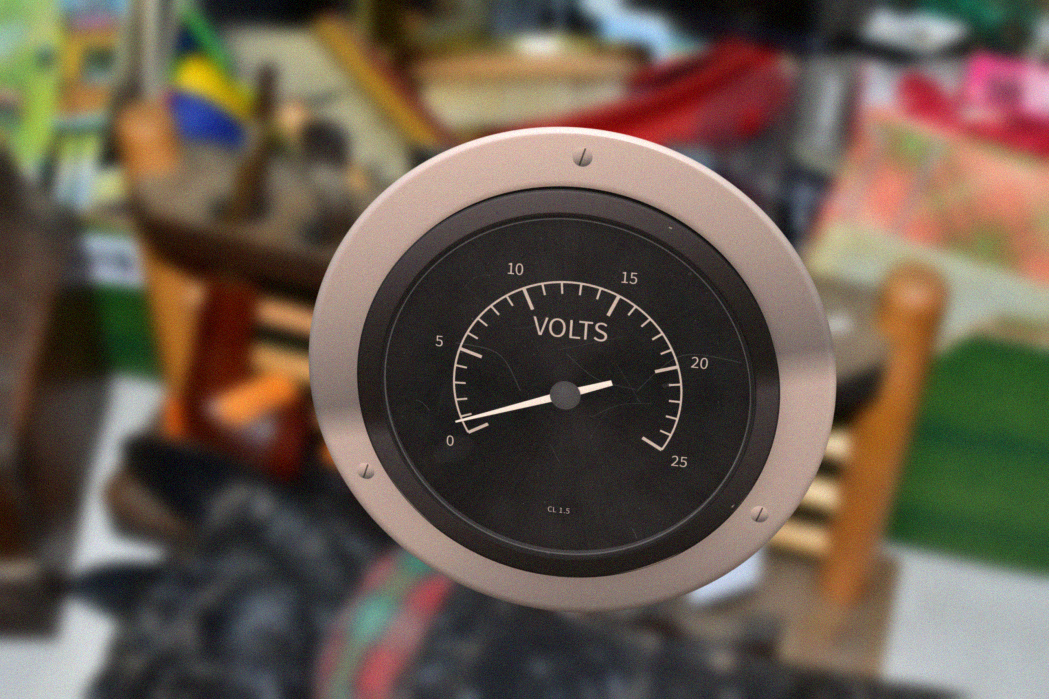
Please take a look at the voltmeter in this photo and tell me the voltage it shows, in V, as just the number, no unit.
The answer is 1
